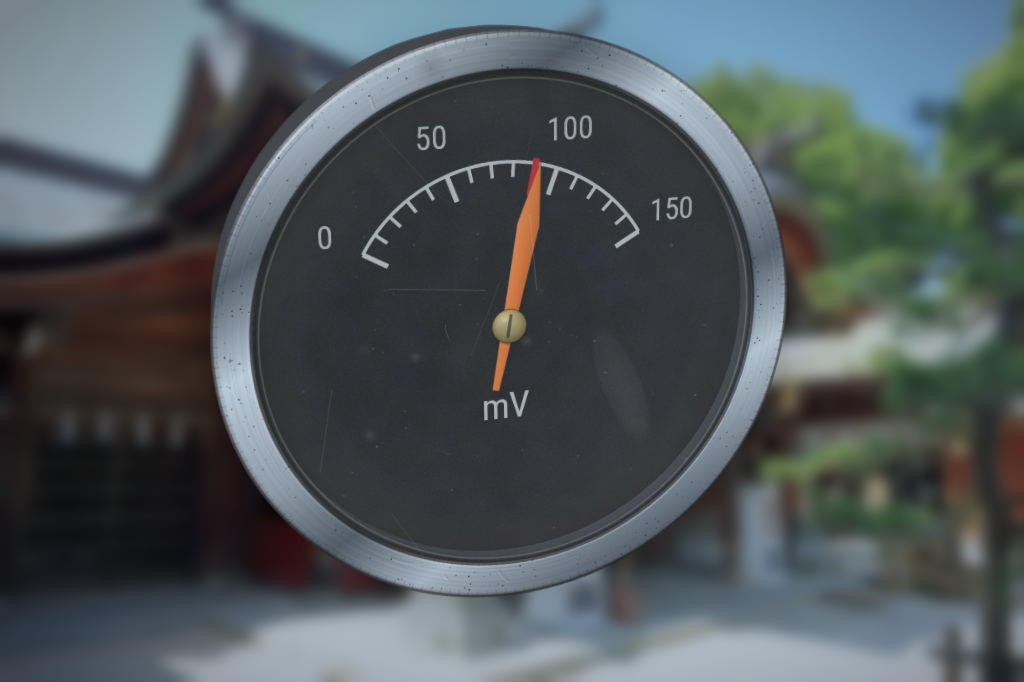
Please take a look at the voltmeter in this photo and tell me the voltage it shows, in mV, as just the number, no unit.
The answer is 90
